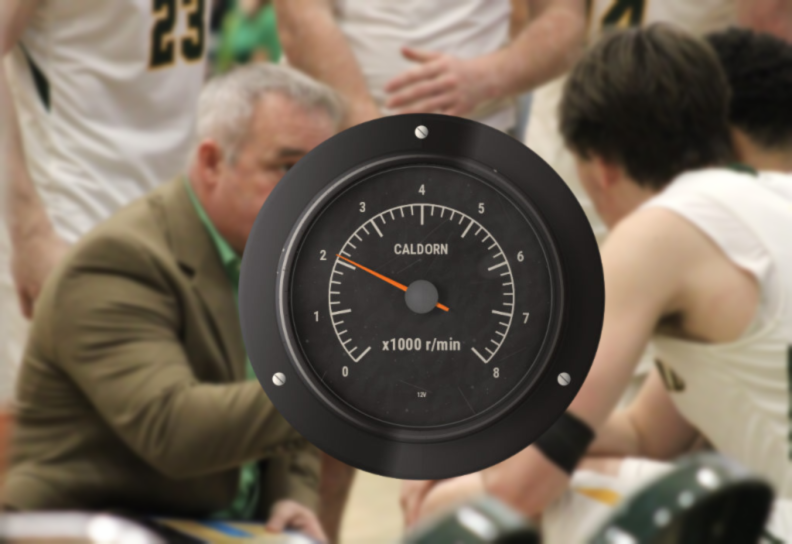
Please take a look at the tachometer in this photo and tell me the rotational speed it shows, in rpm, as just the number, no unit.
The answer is 2100
